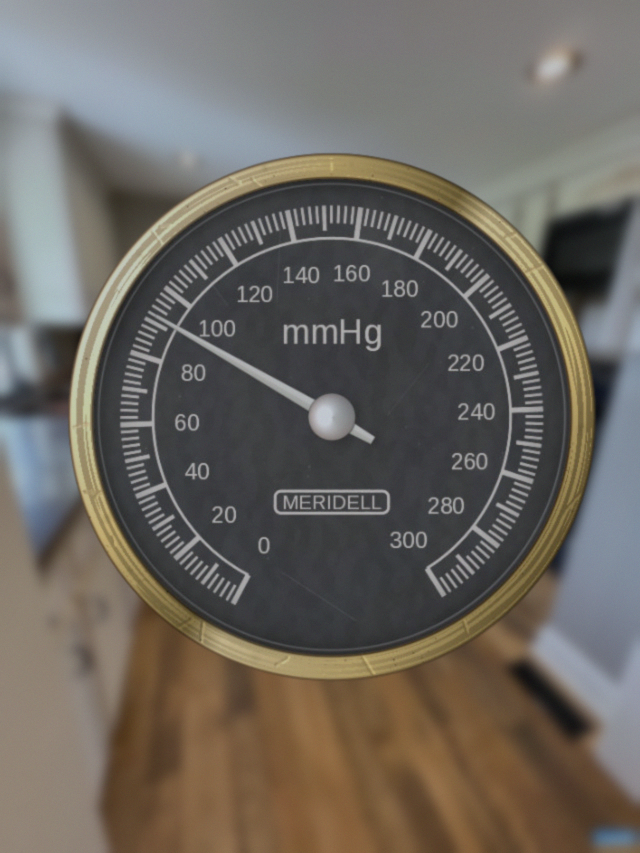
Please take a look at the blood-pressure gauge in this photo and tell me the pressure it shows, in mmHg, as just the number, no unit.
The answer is 92
